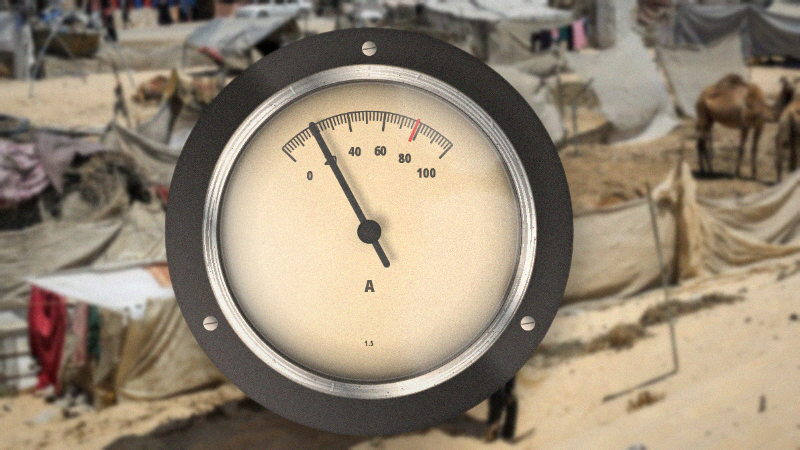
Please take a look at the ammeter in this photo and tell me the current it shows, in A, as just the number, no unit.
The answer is 20
